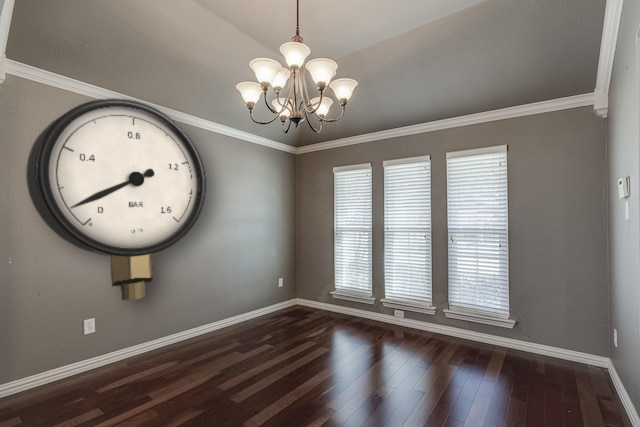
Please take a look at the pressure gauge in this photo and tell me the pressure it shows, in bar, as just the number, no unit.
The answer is 0.1
